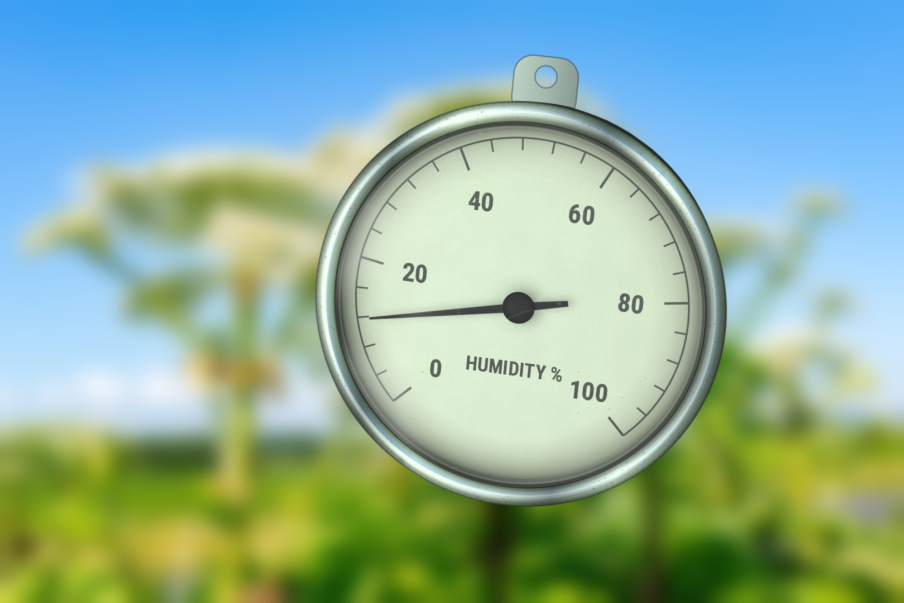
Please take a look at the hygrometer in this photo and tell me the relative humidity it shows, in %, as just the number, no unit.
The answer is 12
